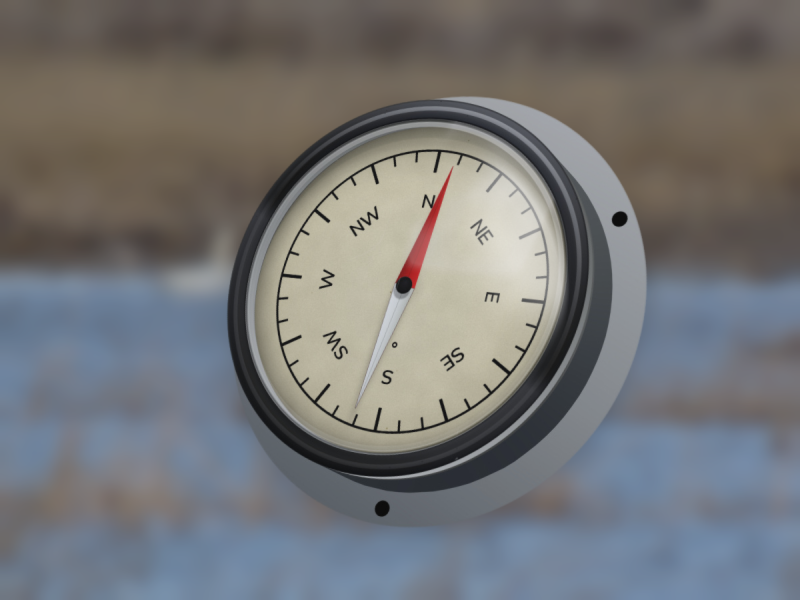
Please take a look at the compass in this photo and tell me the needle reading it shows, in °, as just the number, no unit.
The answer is 10
